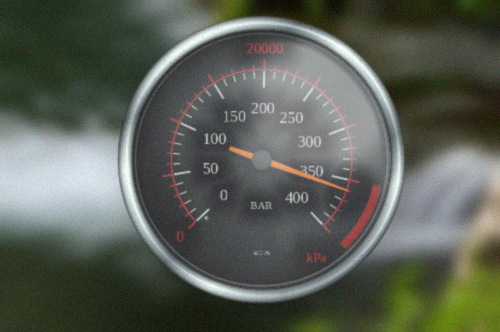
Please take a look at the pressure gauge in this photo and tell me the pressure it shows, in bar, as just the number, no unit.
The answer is 360
